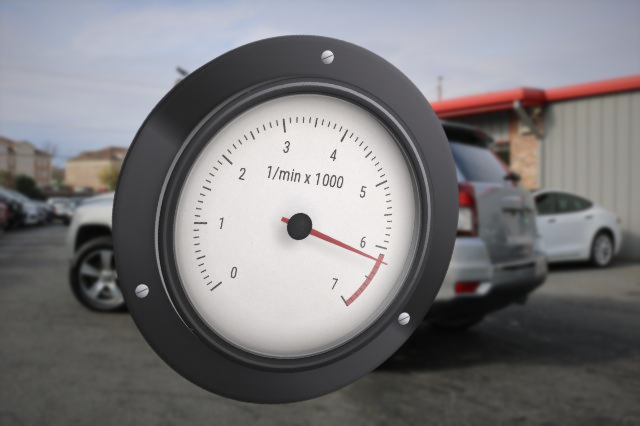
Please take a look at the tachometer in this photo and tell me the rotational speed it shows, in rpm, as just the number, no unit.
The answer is 6200
